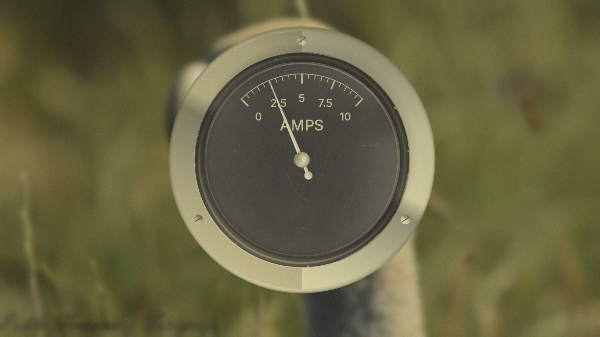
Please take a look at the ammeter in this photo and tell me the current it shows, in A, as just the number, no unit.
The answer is 2.5
